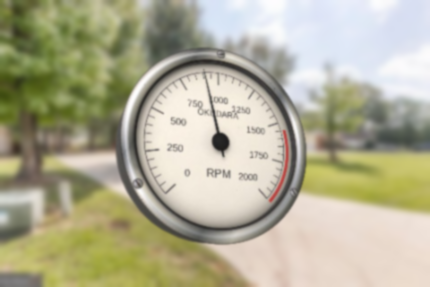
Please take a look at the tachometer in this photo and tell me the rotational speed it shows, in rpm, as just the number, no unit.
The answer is 900
